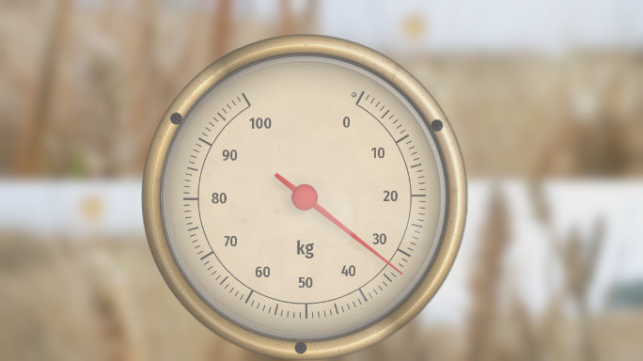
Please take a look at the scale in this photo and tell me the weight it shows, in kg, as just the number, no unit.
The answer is 33
